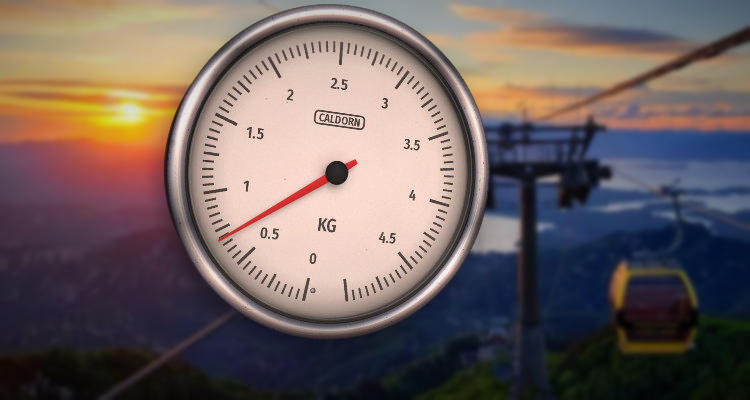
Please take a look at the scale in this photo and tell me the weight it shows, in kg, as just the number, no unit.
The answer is 0.7
